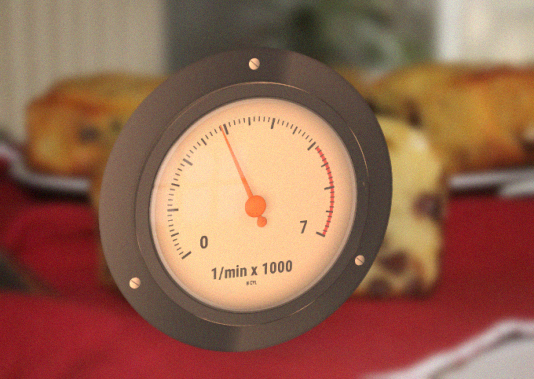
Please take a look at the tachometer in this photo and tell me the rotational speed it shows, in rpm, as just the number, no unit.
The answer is 2900
